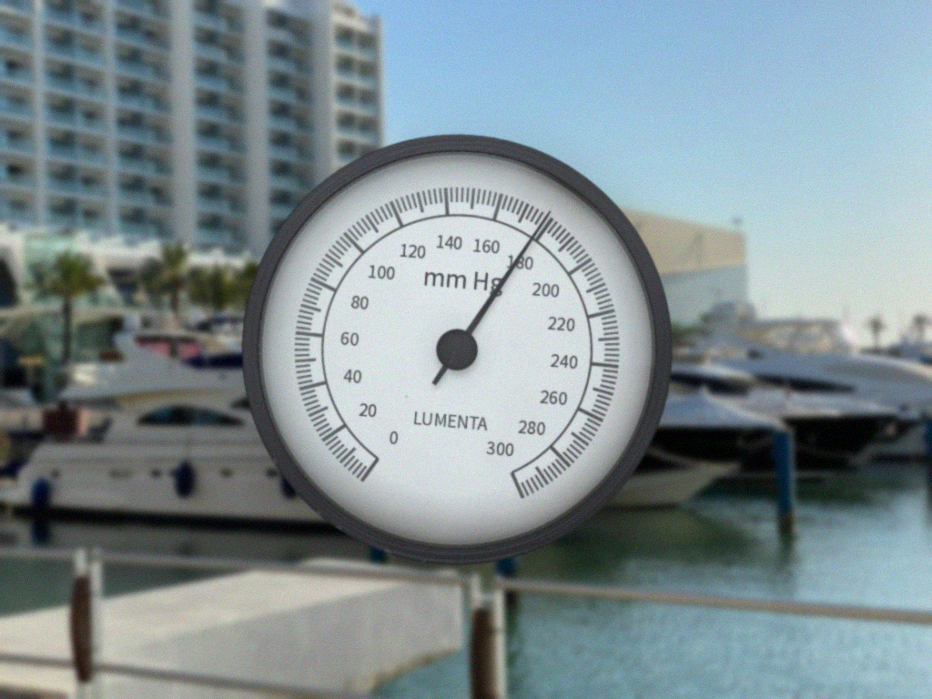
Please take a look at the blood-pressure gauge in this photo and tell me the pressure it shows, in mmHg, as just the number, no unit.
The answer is 178
